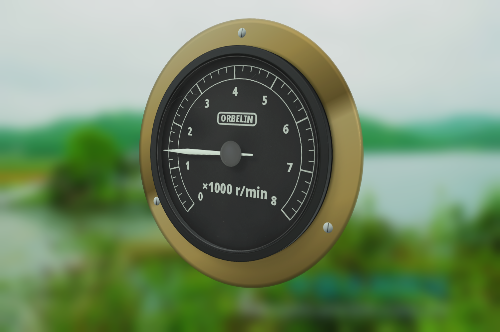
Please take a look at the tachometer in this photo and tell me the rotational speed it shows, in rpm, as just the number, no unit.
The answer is 1400
